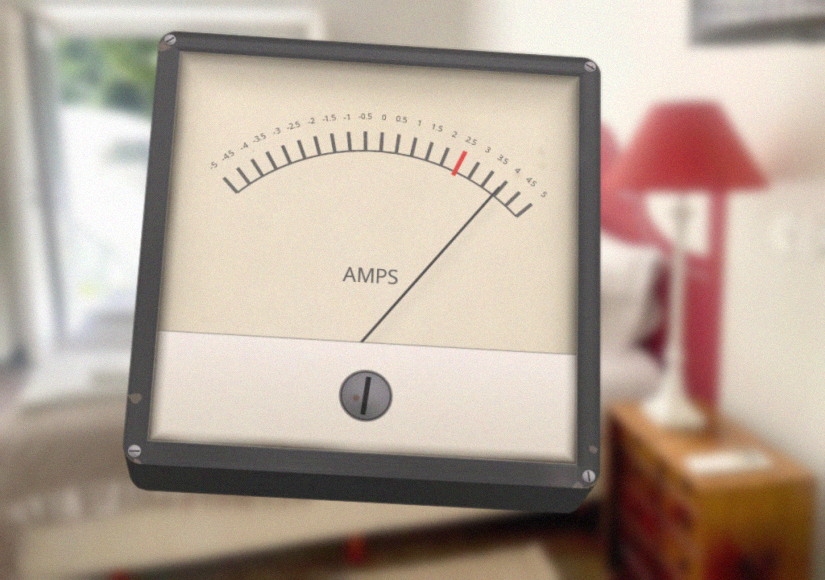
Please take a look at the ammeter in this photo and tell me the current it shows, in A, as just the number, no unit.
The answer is 4
